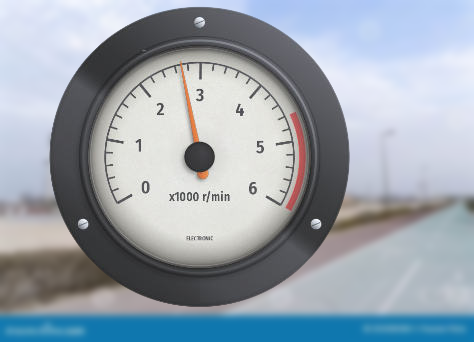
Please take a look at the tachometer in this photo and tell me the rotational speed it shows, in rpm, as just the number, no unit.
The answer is 2700
